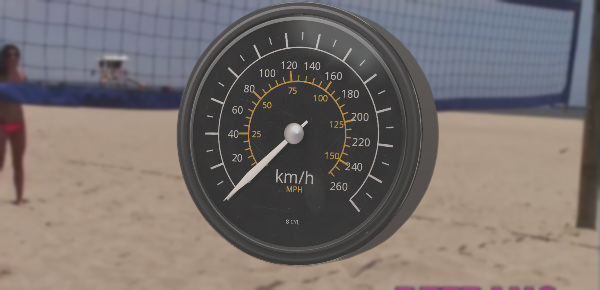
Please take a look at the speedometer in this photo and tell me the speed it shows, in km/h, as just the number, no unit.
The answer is 0
